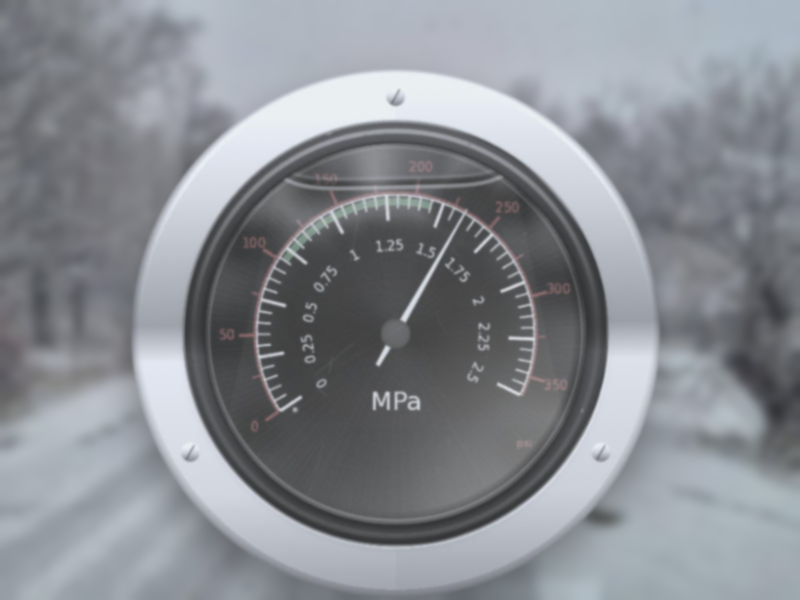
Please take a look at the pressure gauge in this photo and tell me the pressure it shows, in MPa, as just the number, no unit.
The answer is 1.6
